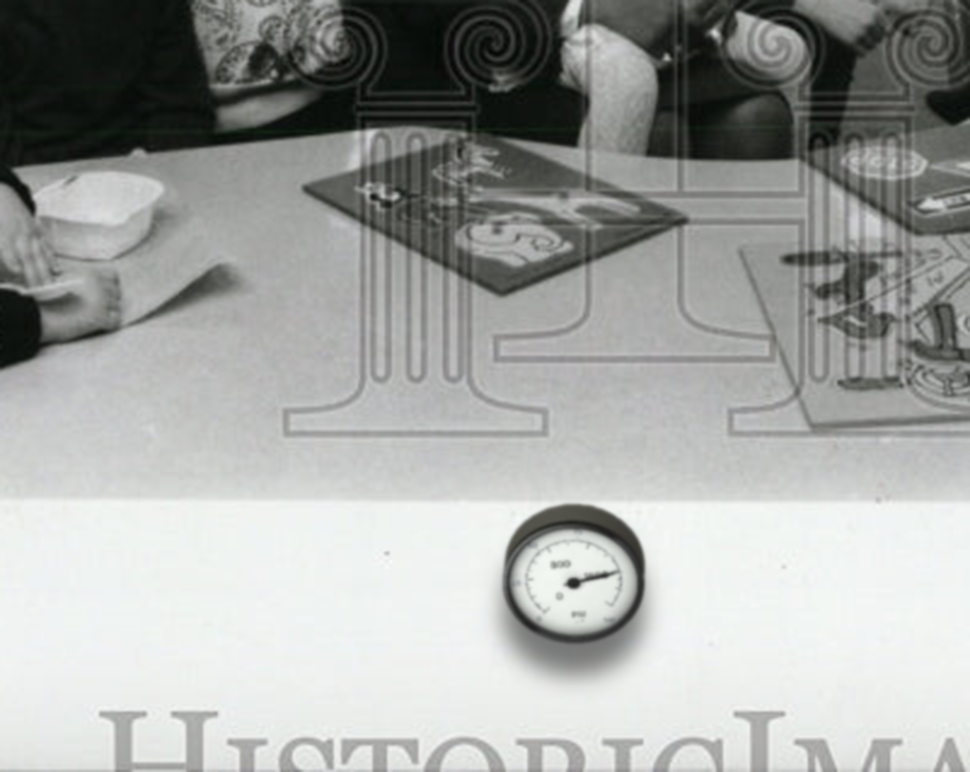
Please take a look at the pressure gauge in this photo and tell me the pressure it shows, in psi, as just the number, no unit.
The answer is 1600
